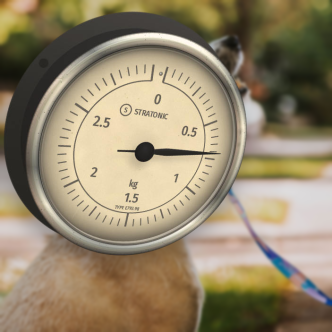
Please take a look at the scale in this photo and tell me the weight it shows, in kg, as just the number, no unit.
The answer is 0.7
